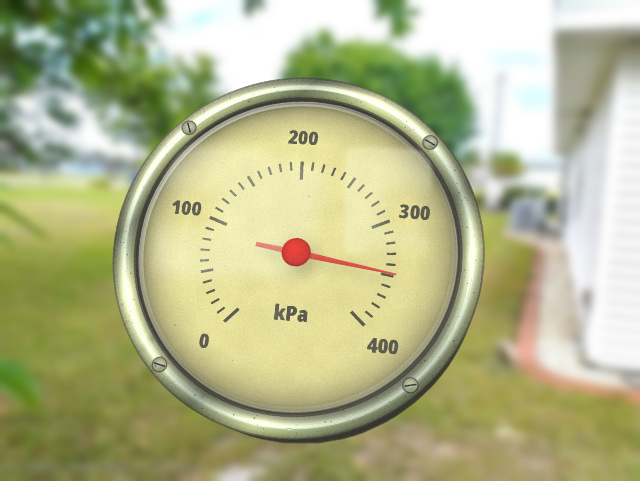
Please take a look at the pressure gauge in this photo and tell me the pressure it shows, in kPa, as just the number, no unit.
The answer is 350
